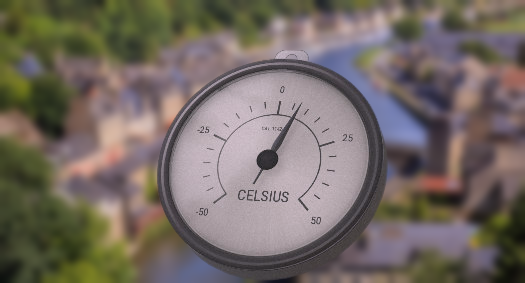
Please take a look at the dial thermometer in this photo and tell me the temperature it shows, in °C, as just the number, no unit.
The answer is 7.5
